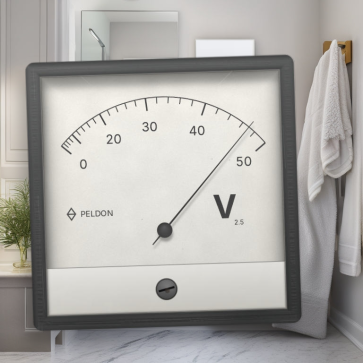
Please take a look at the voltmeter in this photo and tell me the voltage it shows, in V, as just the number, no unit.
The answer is 47
